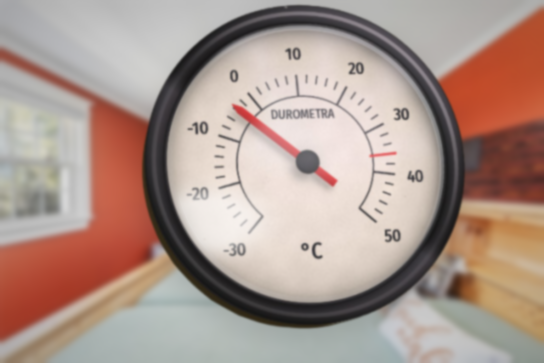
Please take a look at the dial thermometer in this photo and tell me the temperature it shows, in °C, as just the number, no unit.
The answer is -4
